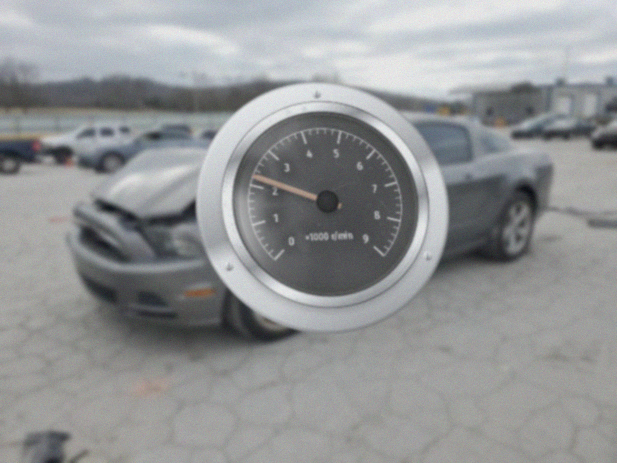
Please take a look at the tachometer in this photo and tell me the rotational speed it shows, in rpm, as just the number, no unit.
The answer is 2200
